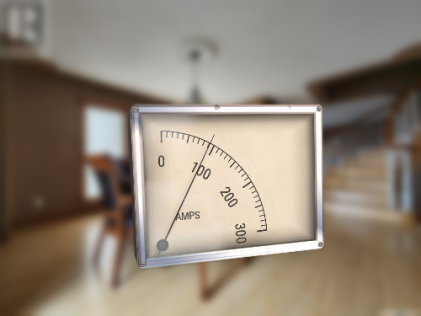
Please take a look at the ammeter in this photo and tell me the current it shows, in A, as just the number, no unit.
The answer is 90
